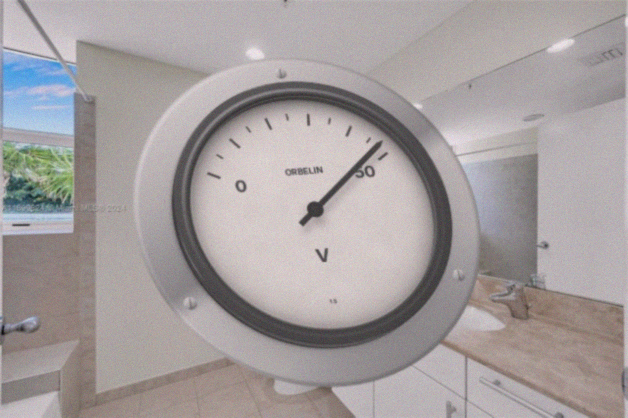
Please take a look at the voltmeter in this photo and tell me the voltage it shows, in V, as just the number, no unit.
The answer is 47.5
